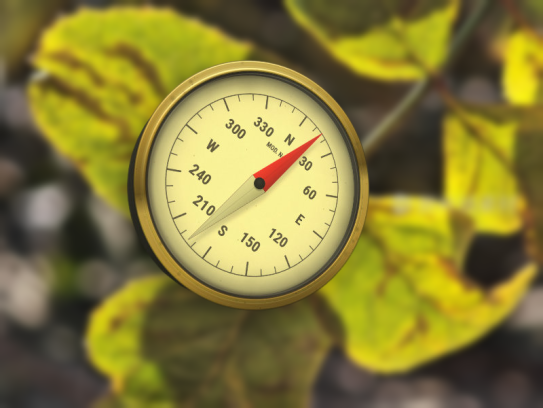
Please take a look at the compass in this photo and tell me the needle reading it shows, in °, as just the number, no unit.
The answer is 15
